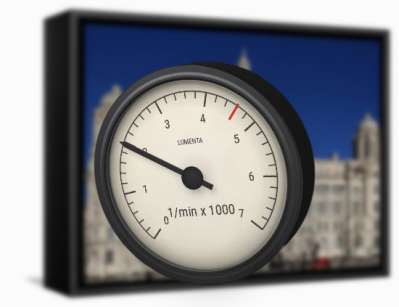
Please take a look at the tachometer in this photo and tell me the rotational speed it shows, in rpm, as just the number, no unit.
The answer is 2000
